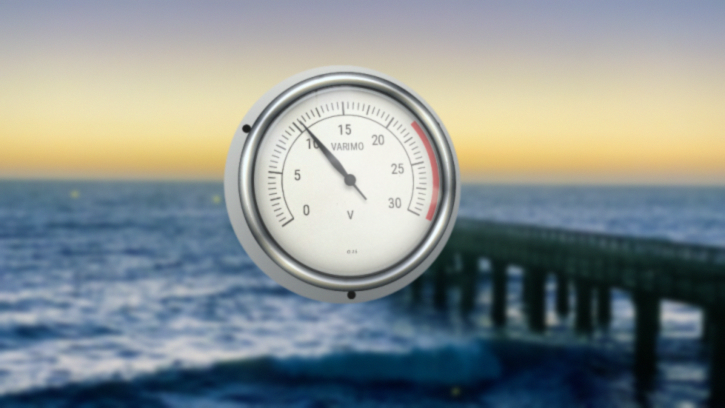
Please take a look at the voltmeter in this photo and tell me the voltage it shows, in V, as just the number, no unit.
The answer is 10.5
